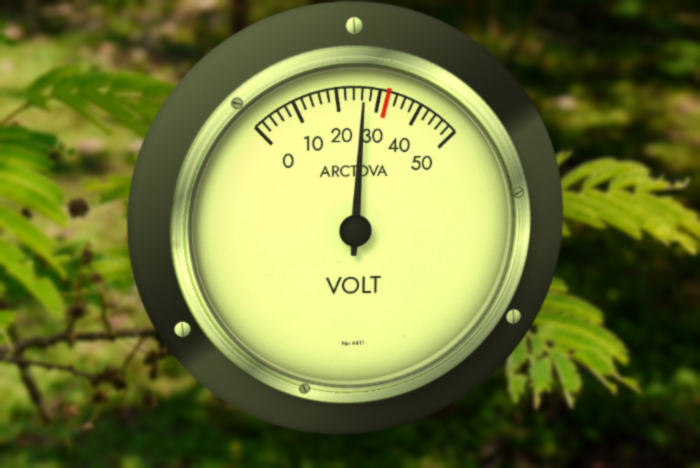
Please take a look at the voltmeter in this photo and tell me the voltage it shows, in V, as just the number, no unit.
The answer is 26
